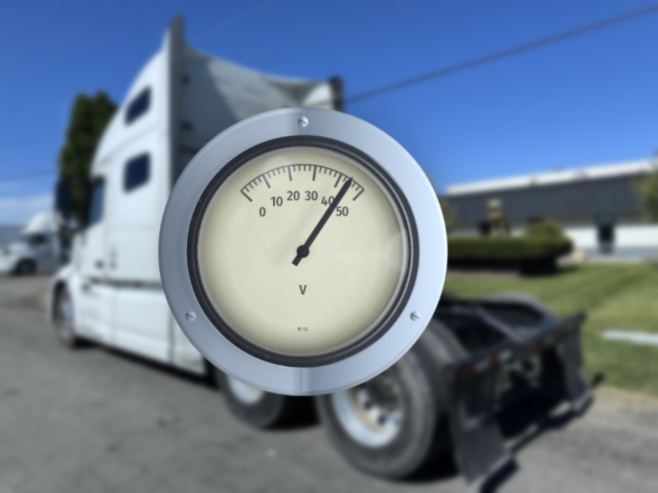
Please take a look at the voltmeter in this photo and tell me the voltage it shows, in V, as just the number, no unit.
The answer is 44
